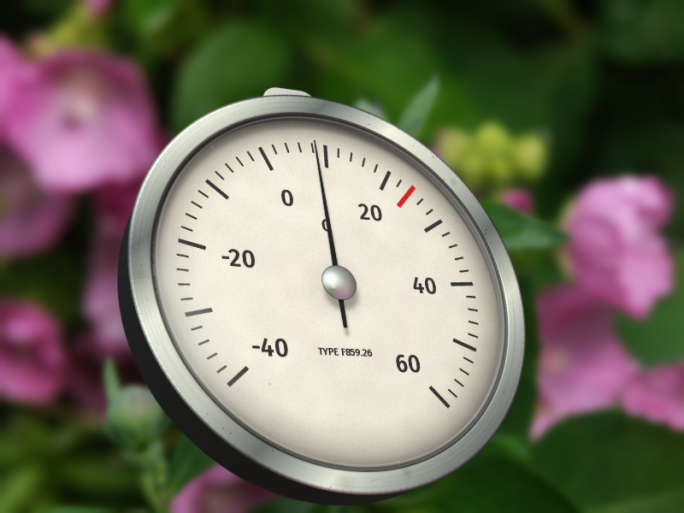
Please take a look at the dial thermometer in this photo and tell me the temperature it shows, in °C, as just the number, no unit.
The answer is 8
